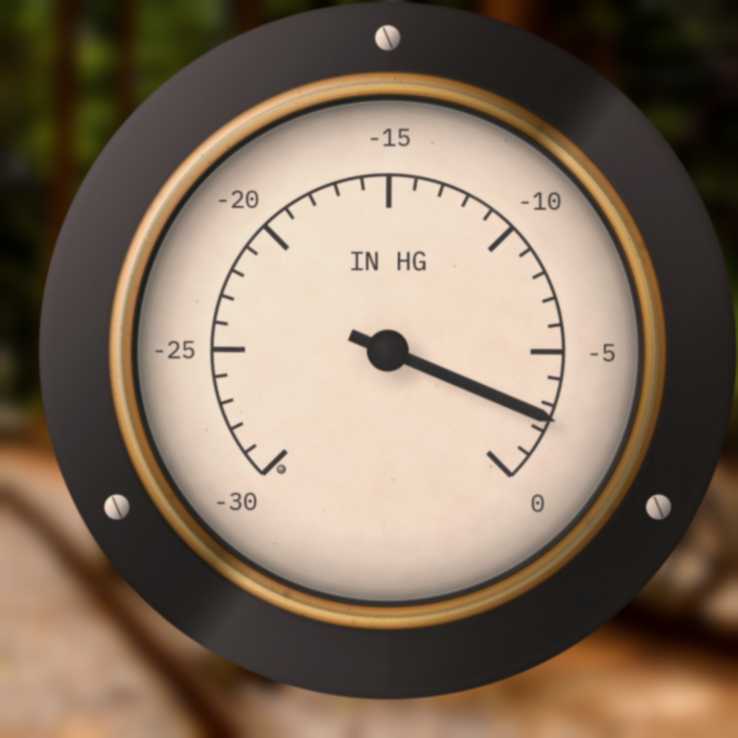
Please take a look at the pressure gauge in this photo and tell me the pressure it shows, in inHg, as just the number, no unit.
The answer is -2.5
